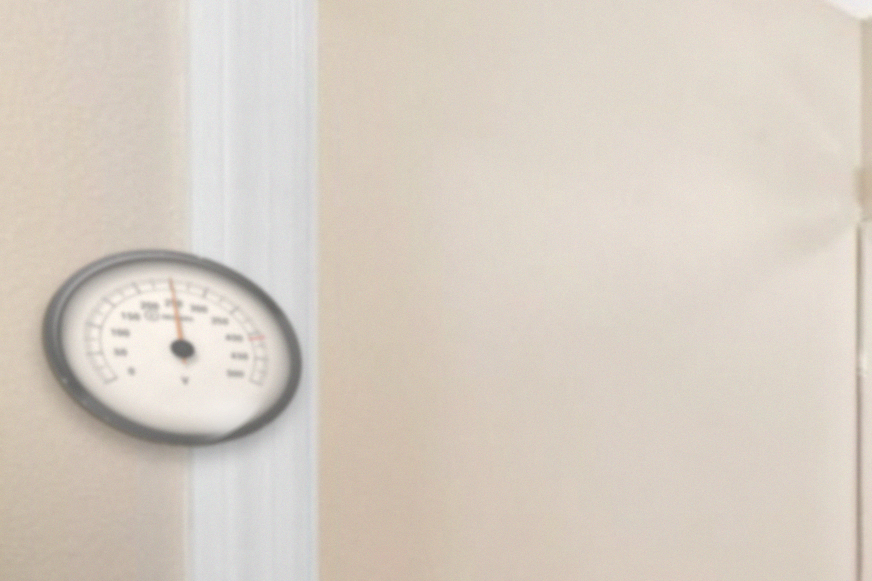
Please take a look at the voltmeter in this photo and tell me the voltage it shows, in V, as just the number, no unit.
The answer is 250
